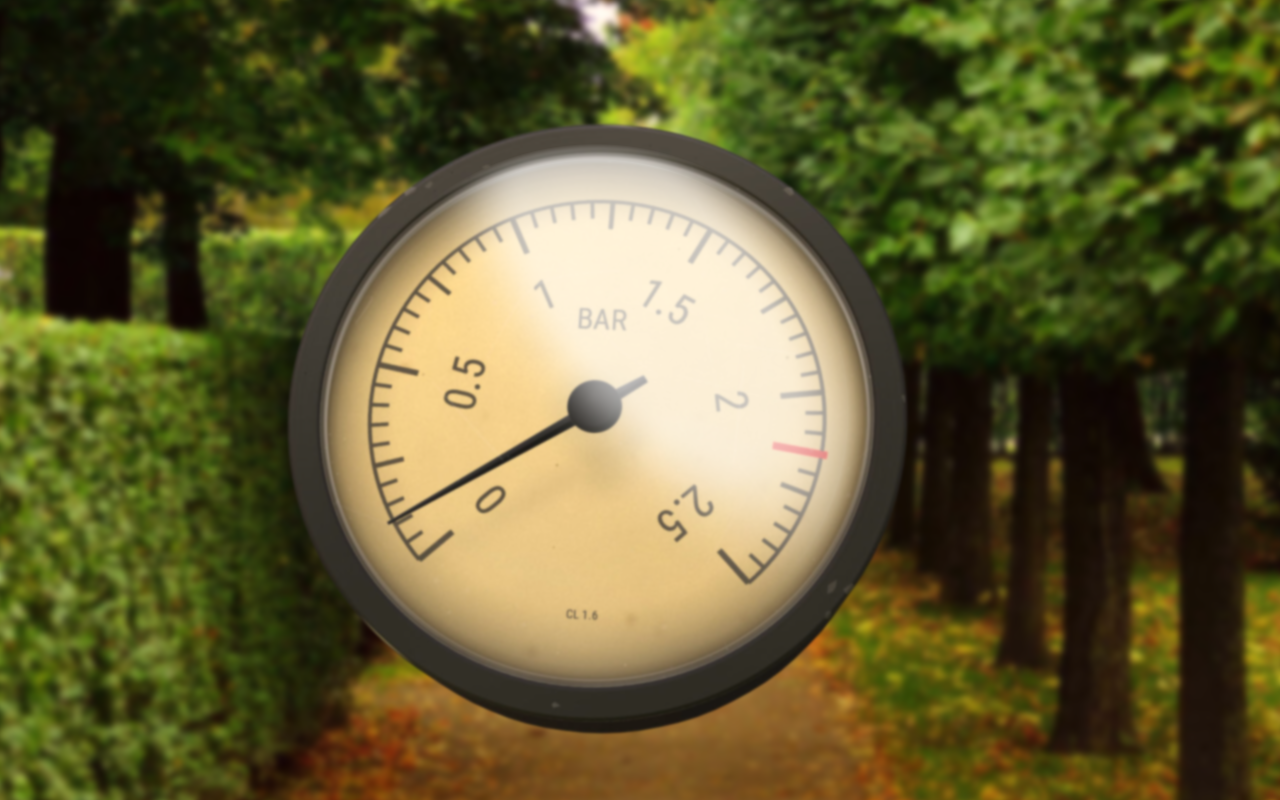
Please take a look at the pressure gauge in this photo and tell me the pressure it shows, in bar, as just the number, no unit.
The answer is 0.1
